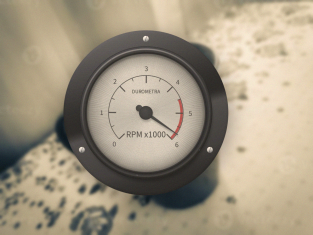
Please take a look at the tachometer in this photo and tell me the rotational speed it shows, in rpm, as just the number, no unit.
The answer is 5750
